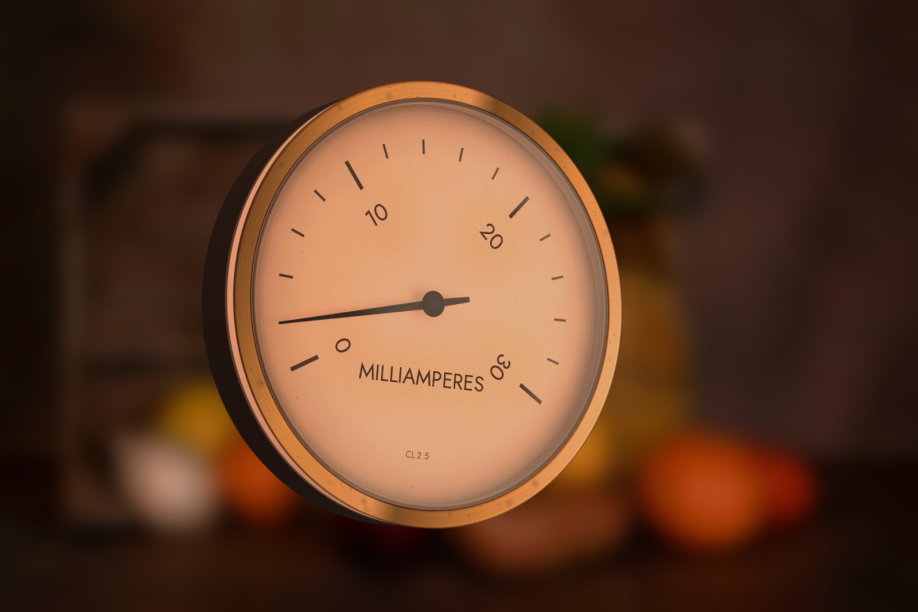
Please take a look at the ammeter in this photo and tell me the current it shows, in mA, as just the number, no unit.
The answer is 2
